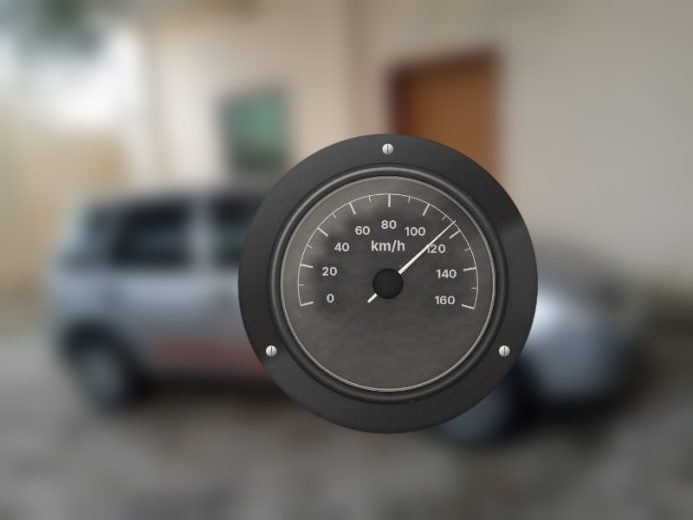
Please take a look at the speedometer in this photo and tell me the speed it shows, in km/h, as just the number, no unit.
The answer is 115
